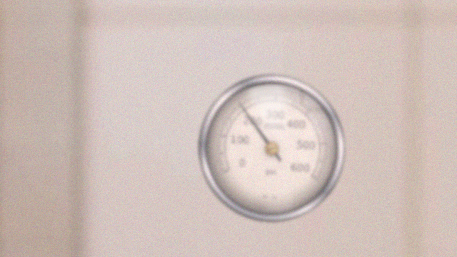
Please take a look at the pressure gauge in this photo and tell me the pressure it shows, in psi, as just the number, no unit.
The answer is 200
